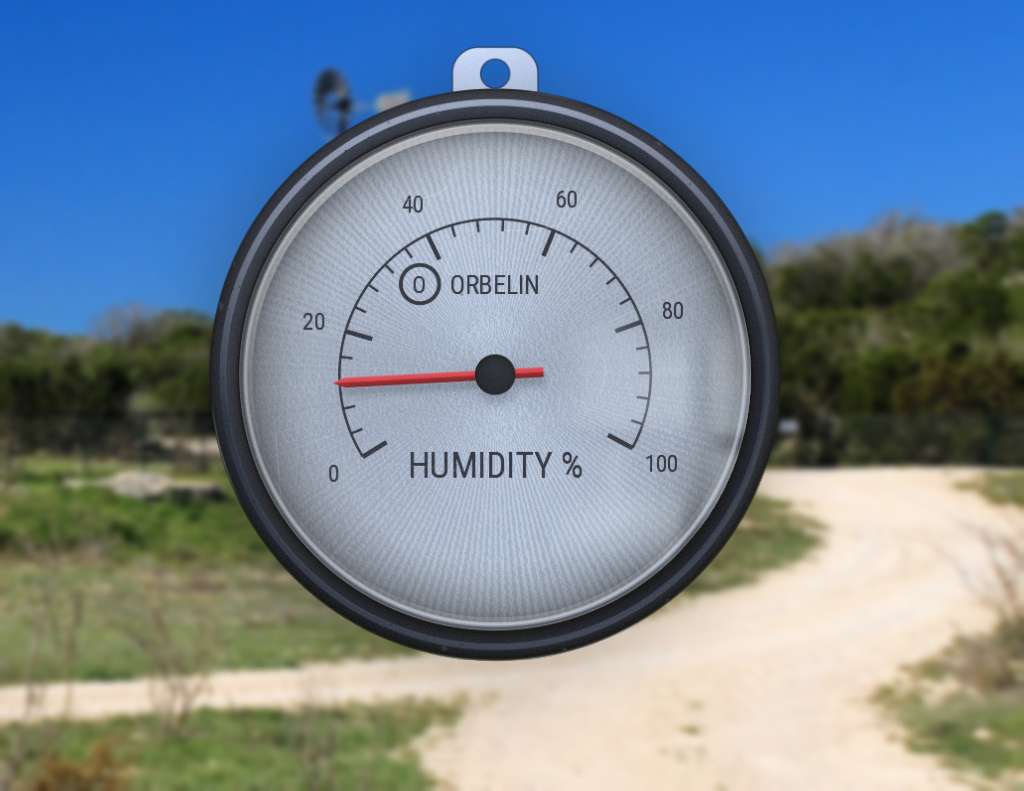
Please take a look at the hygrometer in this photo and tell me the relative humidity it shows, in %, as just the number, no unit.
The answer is 12
